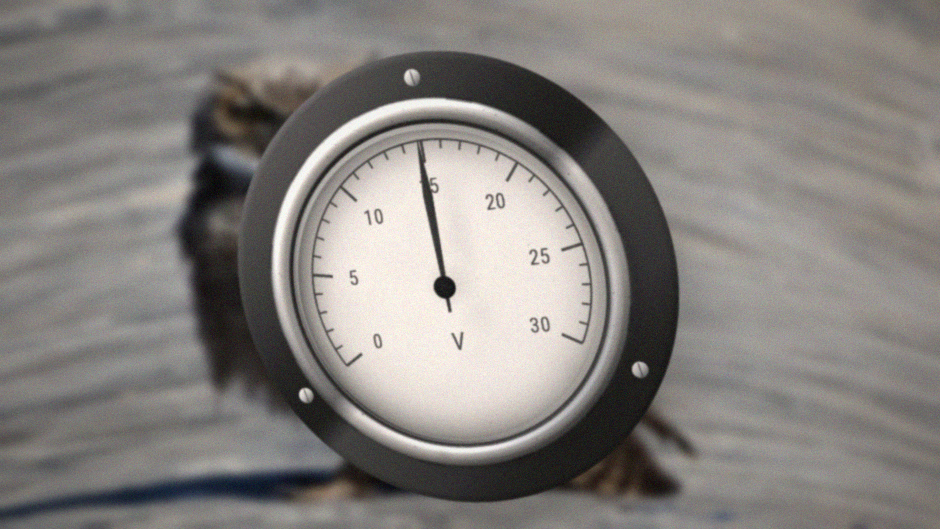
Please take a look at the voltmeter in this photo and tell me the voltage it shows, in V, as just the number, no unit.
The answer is 15
